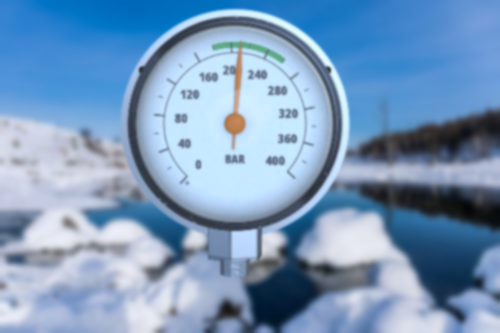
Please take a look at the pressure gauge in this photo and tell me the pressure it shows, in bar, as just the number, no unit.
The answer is 210
